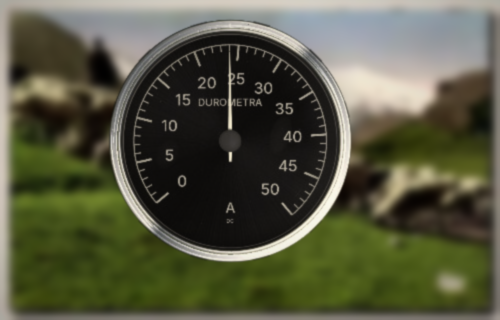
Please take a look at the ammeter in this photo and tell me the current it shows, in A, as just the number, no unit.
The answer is 24
